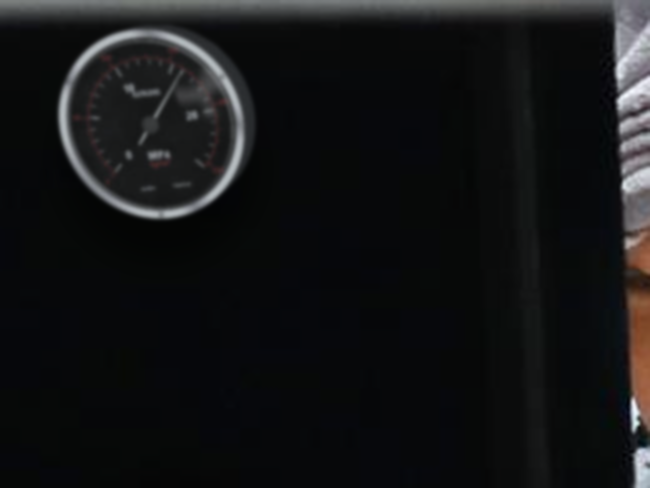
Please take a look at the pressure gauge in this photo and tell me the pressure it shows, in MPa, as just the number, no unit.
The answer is 16
